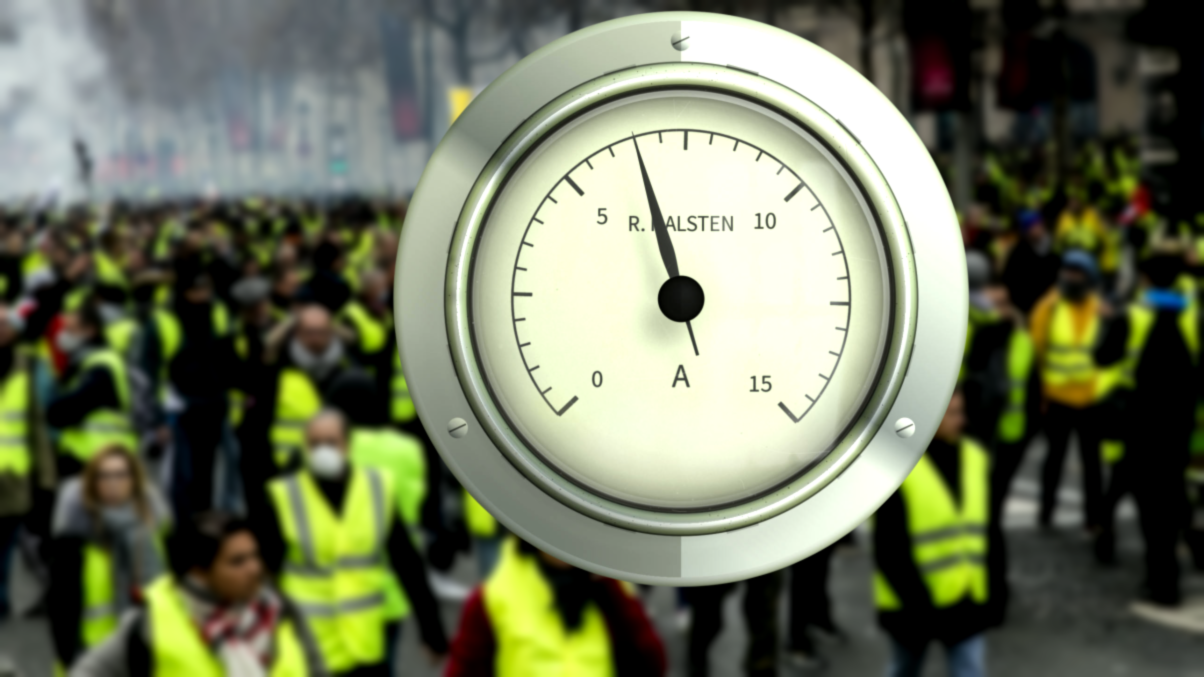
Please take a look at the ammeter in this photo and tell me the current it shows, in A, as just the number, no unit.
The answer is 6.5
